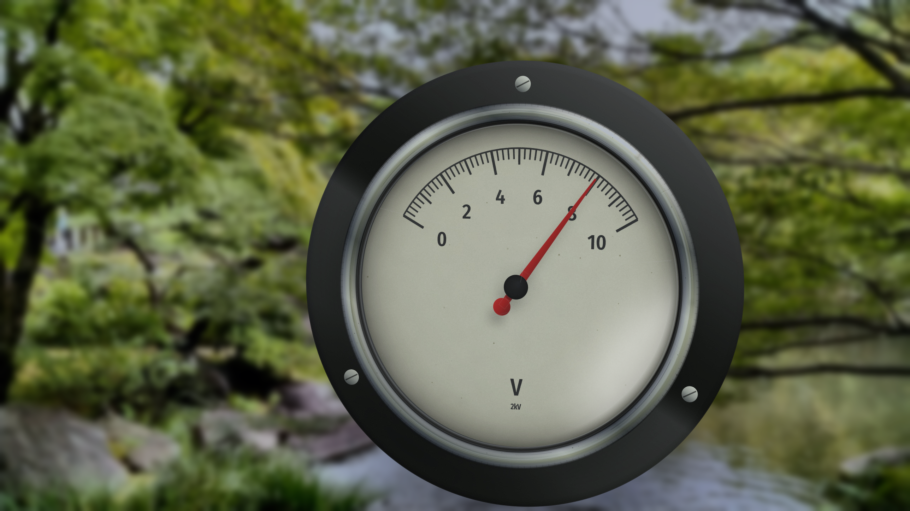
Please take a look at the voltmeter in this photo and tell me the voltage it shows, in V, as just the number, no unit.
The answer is 8
